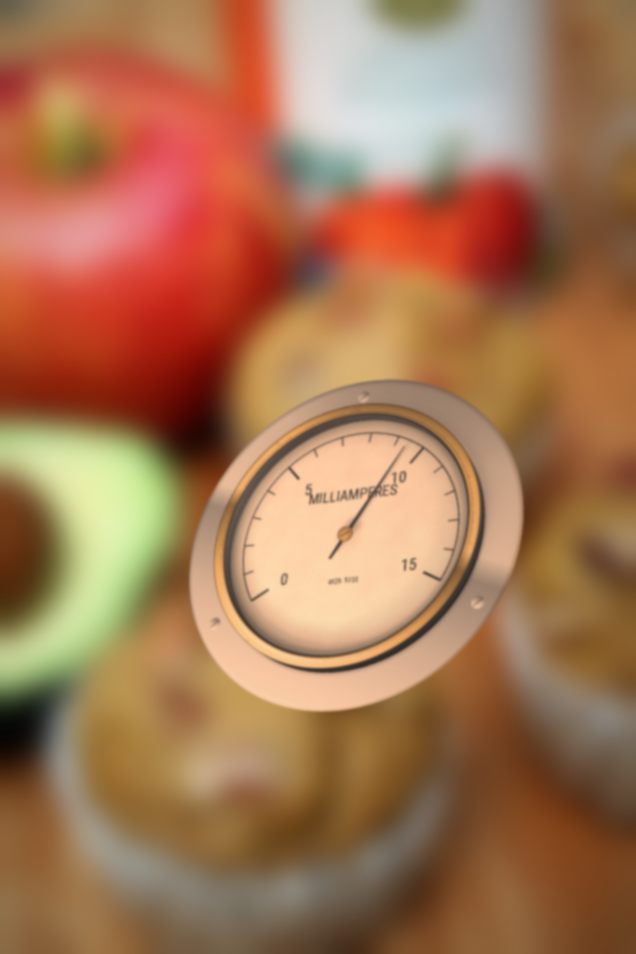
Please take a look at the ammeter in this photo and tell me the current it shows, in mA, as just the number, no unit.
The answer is 9.5
